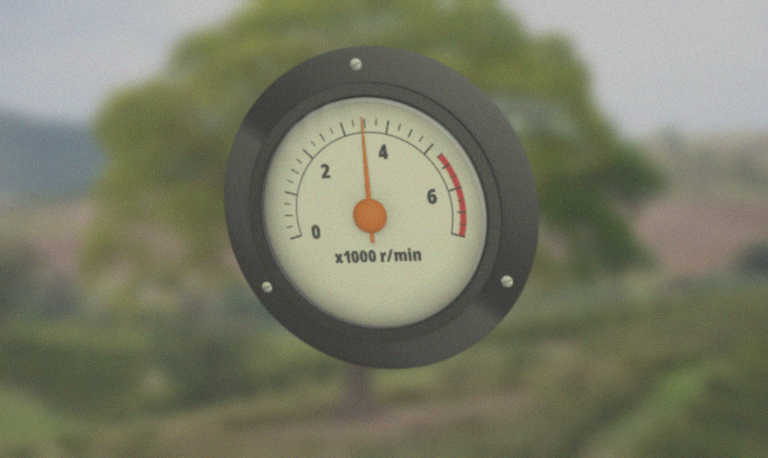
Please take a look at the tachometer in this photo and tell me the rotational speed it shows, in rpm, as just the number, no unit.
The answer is 3500
